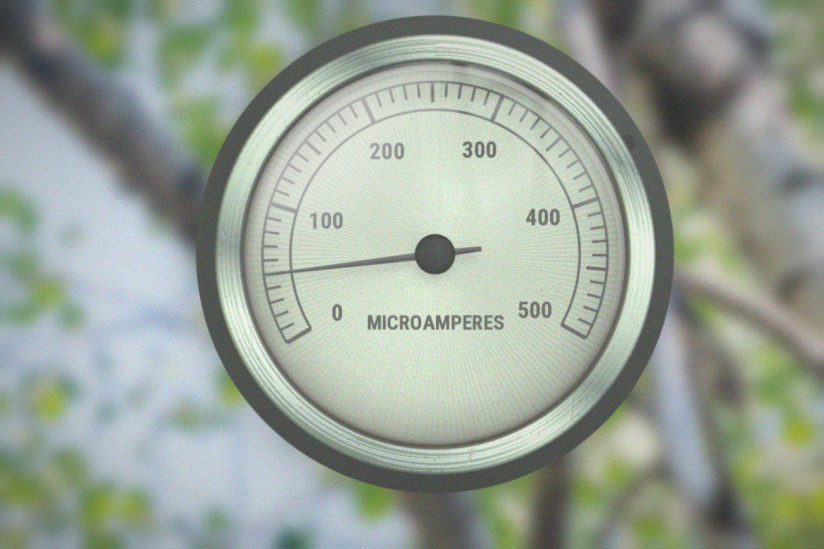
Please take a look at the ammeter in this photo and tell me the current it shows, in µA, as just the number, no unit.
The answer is 50
